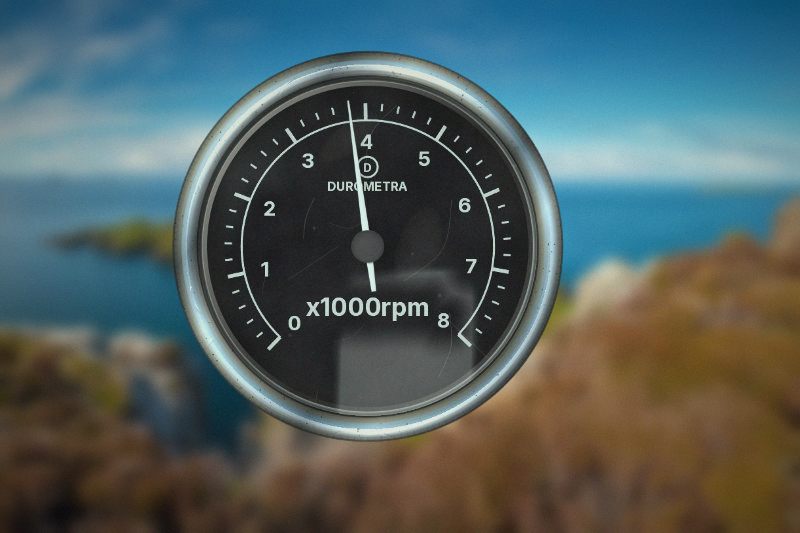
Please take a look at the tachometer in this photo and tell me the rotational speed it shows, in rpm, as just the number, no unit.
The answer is 3800
